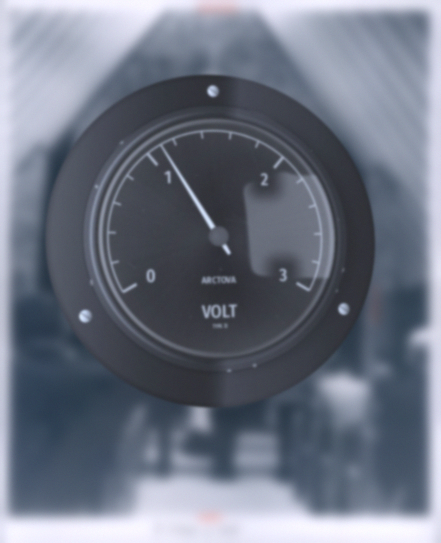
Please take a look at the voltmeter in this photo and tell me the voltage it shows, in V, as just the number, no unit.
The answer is 1.1
